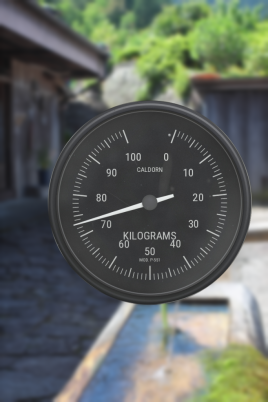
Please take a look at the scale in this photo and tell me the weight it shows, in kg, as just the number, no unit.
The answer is 73
